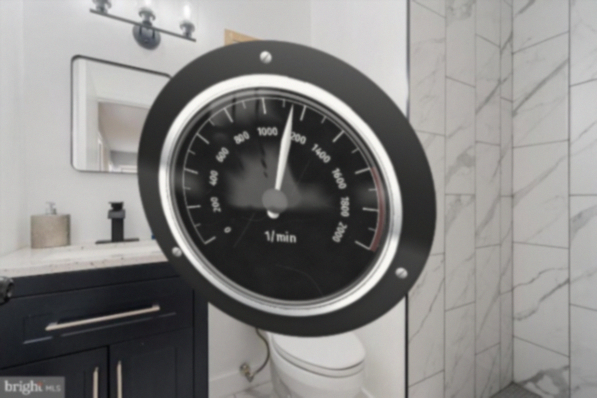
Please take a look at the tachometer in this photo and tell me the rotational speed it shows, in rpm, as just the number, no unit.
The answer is 1150
